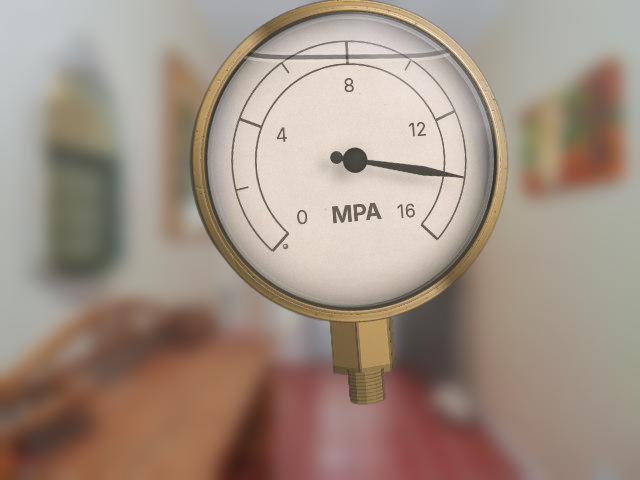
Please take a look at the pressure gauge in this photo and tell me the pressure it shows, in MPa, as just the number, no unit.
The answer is 14
